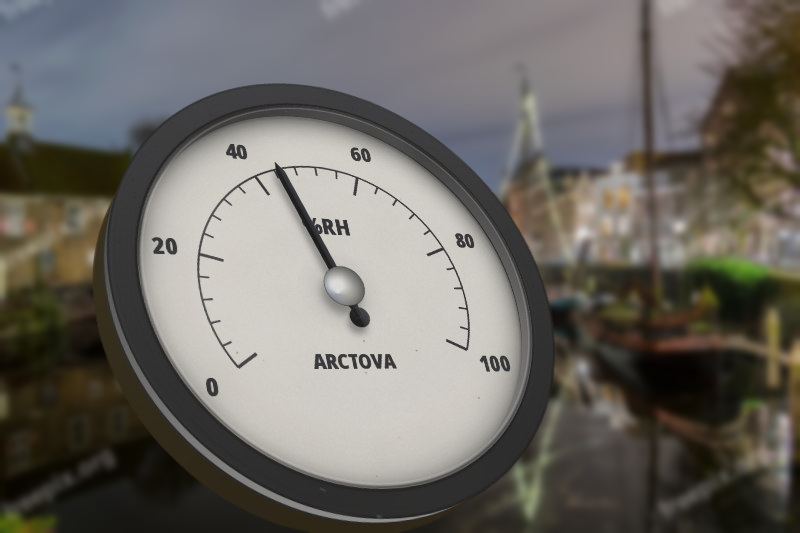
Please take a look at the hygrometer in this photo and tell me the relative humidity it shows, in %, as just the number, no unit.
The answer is 44
